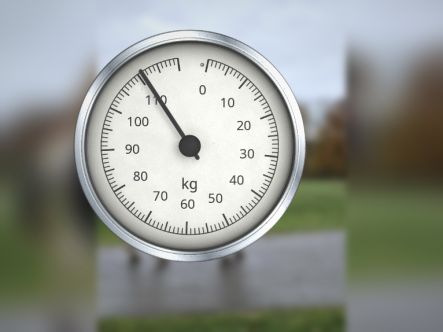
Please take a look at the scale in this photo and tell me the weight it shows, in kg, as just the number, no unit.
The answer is 111
